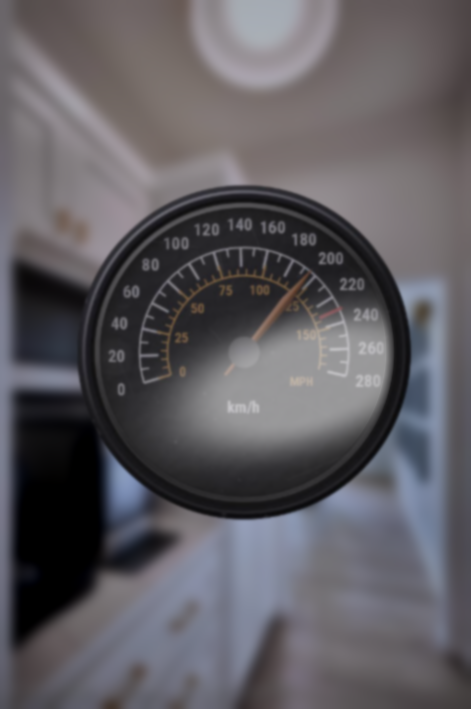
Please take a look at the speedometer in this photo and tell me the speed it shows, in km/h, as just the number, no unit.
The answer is 195
